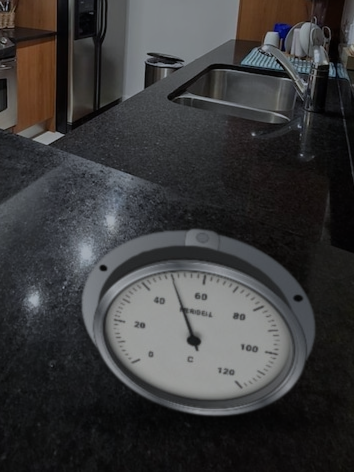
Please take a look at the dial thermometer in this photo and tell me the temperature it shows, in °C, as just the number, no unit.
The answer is 50
